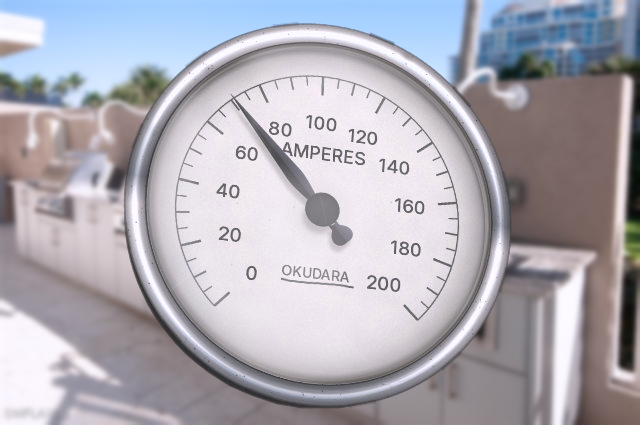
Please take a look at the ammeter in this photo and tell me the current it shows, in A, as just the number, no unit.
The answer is 70
